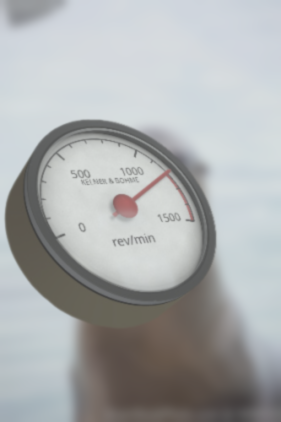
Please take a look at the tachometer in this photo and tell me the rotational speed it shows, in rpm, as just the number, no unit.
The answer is 1200
